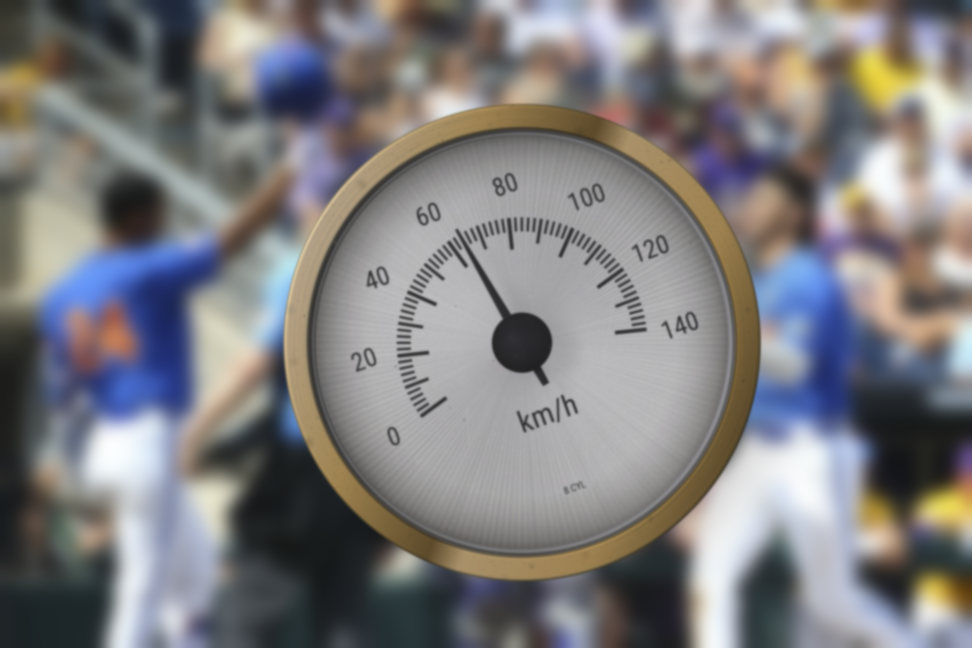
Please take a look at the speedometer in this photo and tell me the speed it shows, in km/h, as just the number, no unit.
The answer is 64
